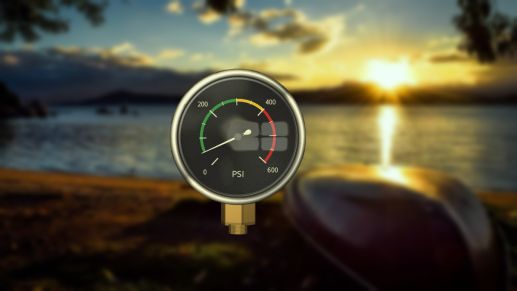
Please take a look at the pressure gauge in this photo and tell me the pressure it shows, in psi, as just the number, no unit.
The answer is 50
